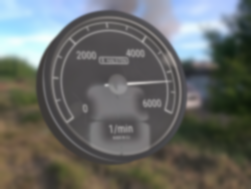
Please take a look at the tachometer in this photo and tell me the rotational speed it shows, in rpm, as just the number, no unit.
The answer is 5250
